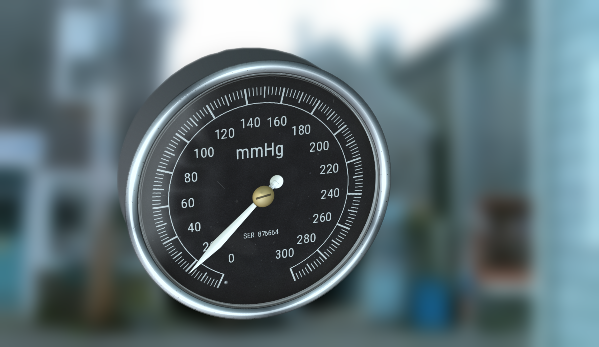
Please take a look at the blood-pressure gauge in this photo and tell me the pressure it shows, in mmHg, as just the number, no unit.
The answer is 20
